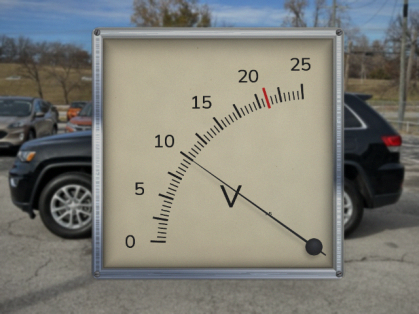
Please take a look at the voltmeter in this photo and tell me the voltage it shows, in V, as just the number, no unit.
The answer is 10
